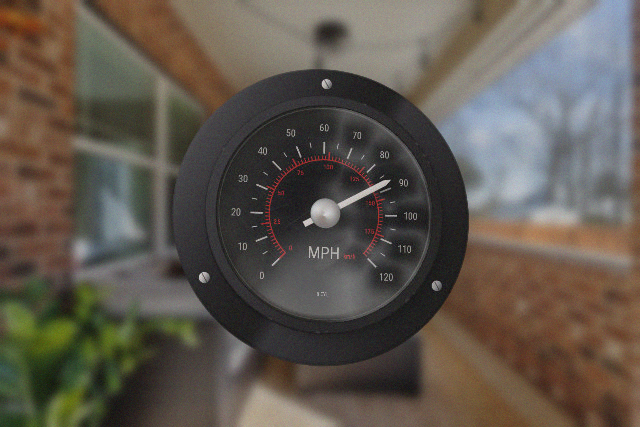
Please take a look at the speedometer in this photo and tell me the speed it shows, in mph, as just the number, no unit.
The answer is 87.5
